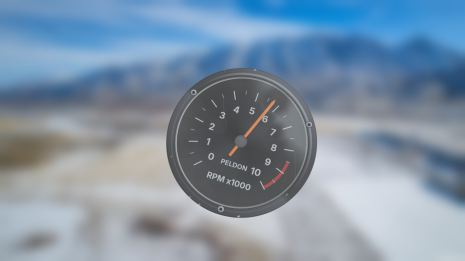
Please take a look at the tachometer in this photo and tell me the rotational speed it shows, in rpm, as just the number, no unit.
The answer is 5750
